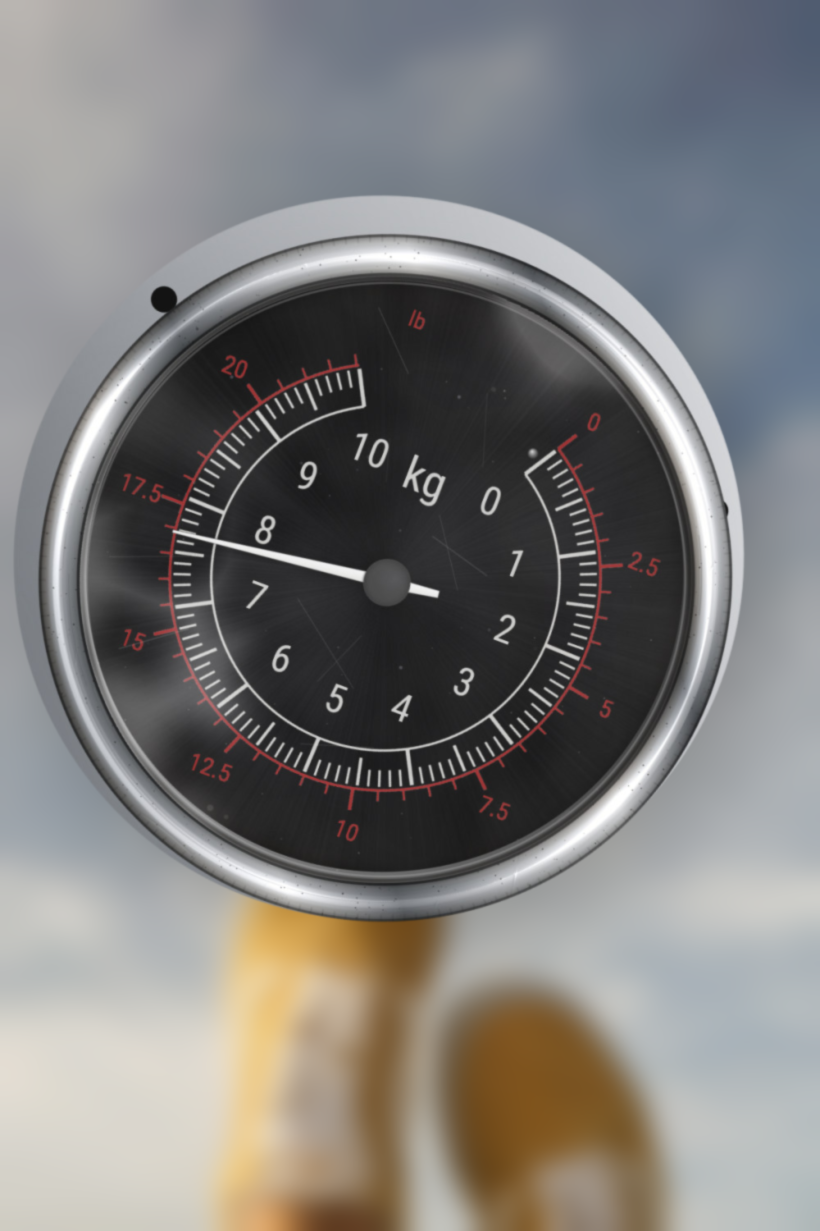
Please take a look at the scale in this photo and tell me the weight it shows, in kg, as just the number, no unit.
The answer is 7.7
